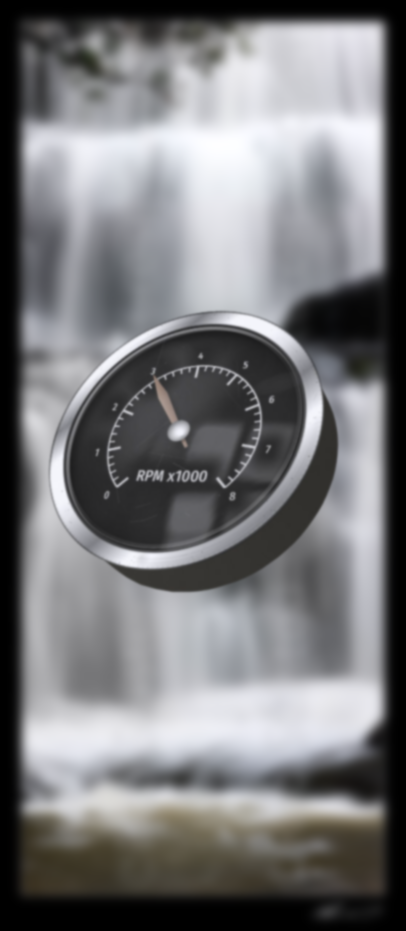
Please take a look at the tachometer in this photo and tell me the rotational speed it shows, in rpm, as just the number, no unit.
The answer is 3000
